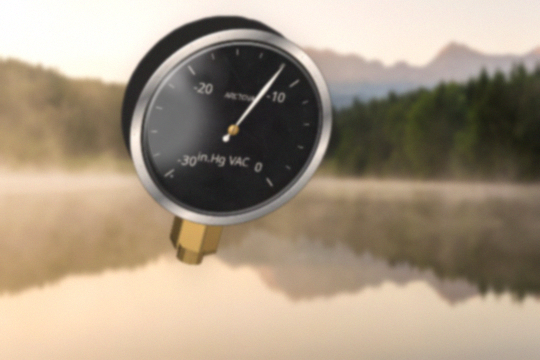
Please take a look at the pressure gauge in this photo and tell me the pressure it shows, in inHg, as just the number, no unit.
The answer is -12
